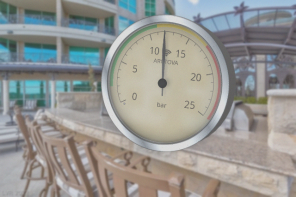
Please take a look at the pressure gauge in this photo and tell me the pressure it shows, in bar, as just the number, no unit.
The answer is 12
